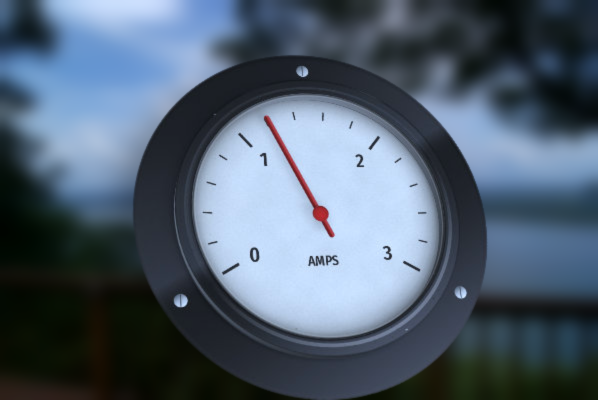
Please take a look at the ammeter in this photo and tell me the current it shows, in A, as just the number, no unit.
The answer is 1.2
